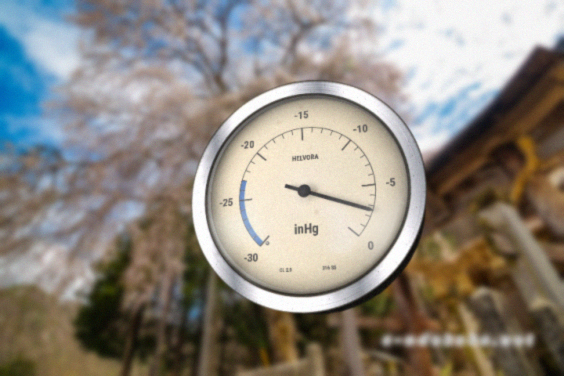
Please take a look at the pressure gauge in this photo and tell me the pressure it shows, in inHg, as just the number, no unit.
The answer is -2.5
